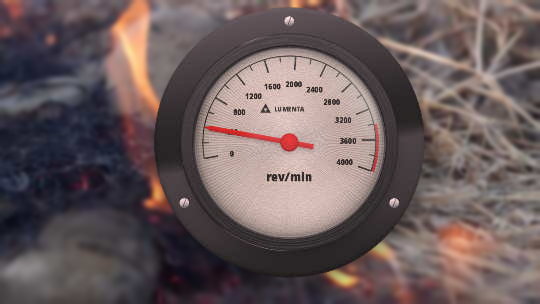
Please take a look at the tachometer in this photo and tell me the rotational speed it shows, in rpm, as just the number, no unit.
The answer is 400
